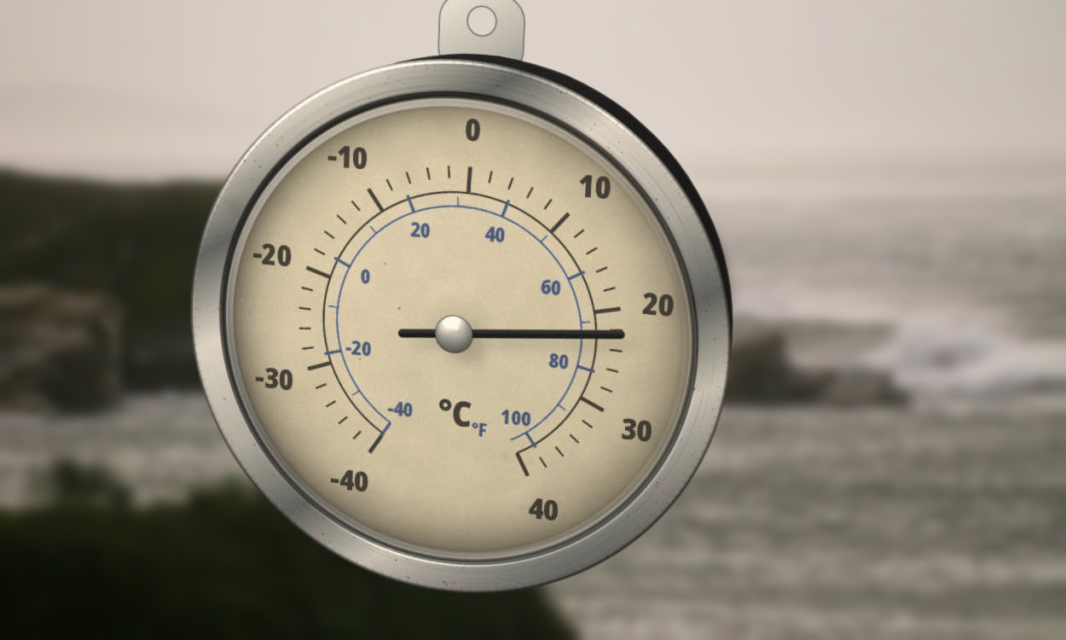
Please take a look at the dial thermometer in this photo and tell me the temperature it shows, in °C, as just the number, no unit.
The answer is 22
